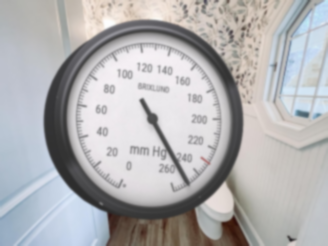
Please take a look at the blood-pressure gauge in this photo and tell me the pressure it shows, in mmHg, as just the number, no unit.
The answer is 250
